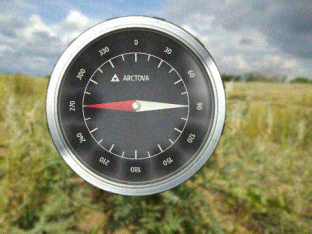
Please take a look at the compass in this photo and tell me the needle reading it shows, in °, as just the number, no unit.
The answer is 270
